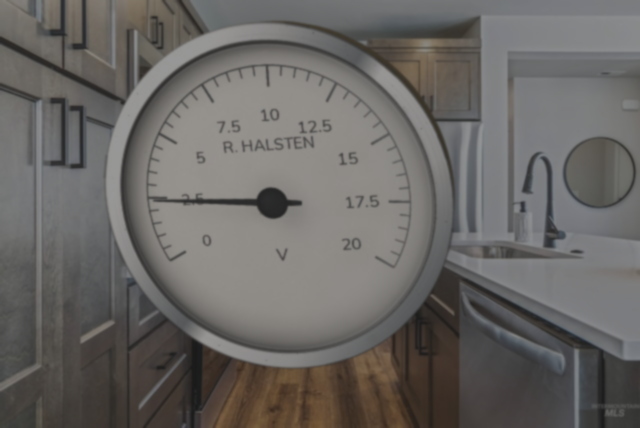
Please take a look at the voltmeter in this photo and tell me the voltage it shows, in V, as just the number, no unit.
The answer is 2.5
